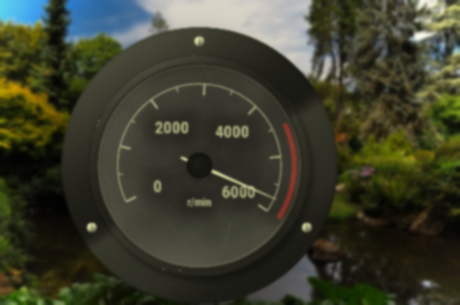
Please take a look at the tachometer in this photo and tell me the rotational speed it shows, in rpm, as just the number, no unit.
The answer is 5750
